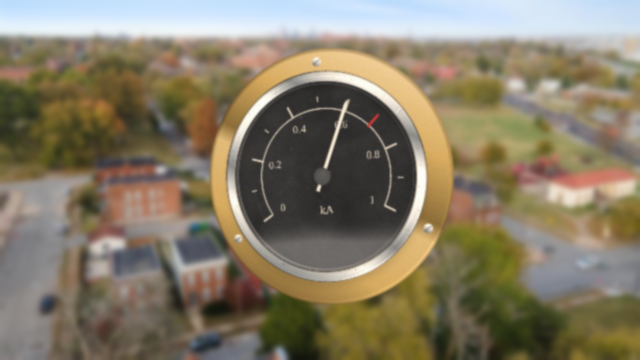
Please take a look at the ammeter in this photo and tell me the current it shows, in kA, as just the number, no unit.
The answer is 0.6
